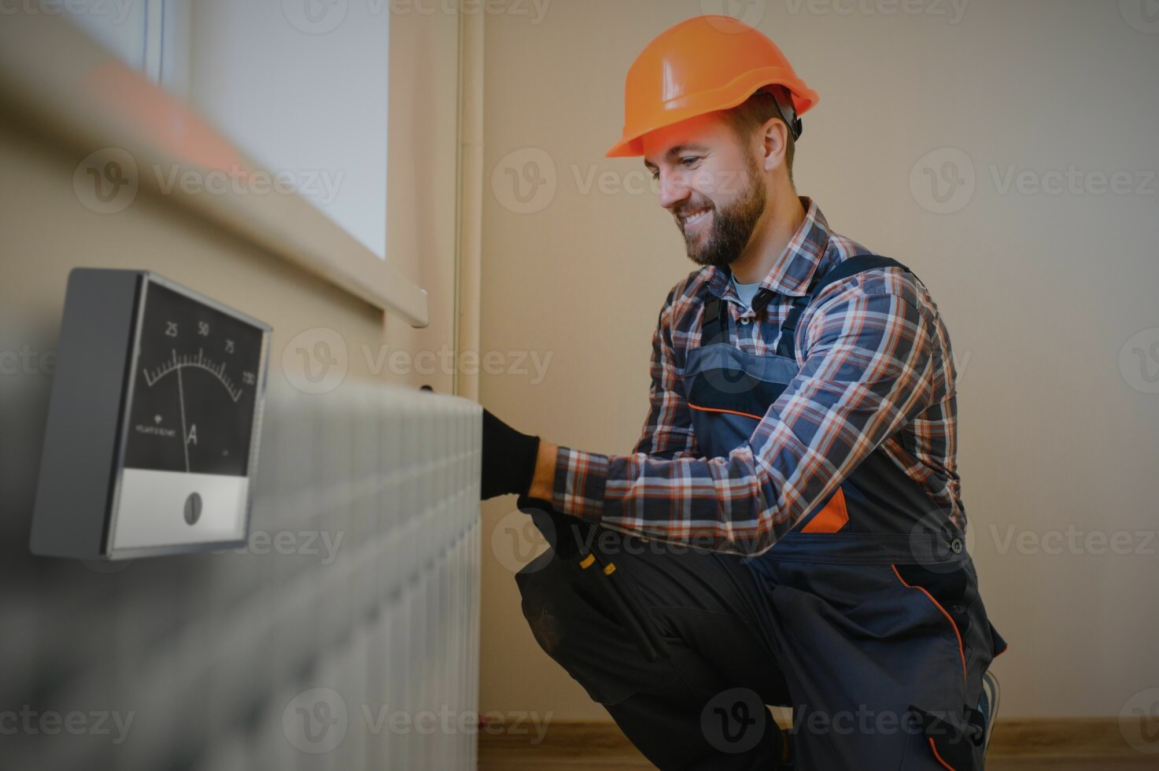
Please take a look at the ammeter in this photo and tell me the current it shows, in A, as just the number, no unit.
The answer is 25
